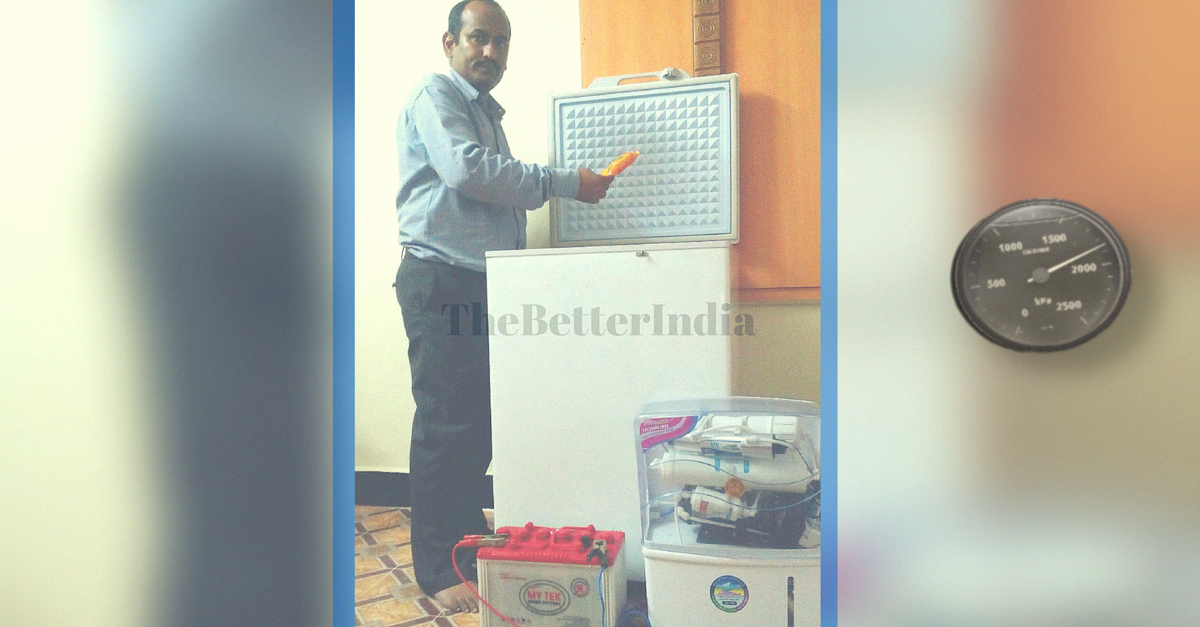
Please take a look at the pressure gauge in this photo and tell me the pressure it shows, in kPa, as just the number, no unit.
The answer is 1850
